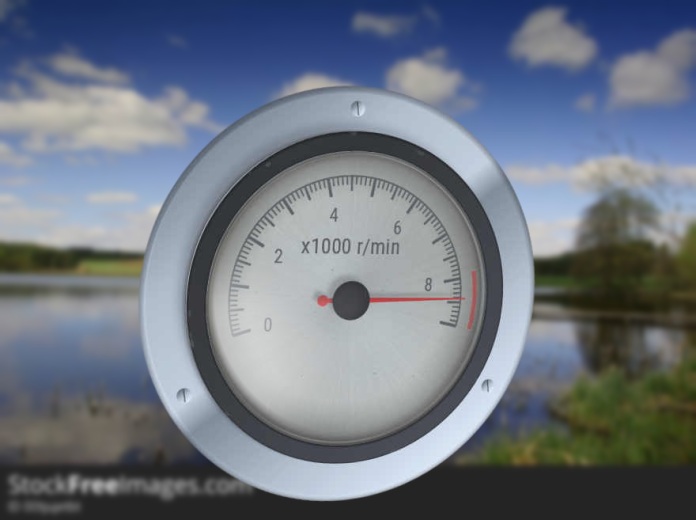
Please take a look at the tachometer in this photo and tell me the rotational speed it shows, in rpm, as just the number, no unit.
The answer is 8400
